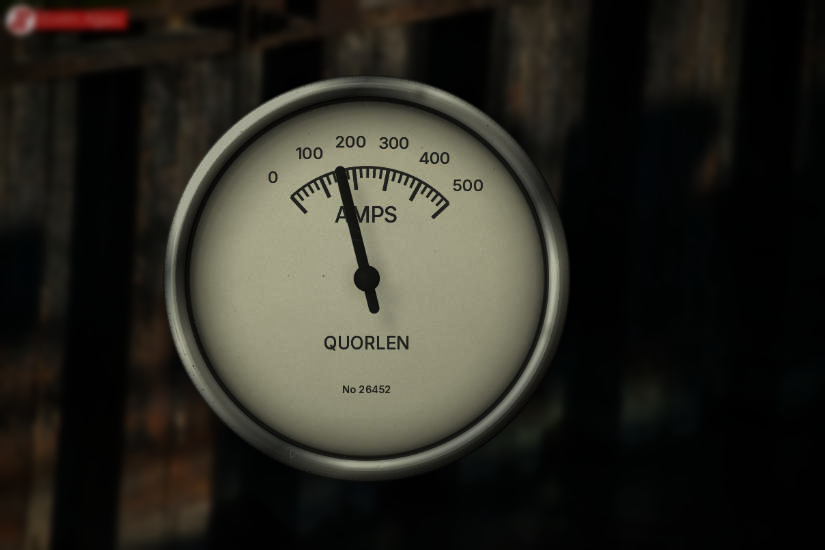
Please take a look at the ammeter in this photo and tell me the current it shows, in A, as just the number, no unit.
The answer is 160
